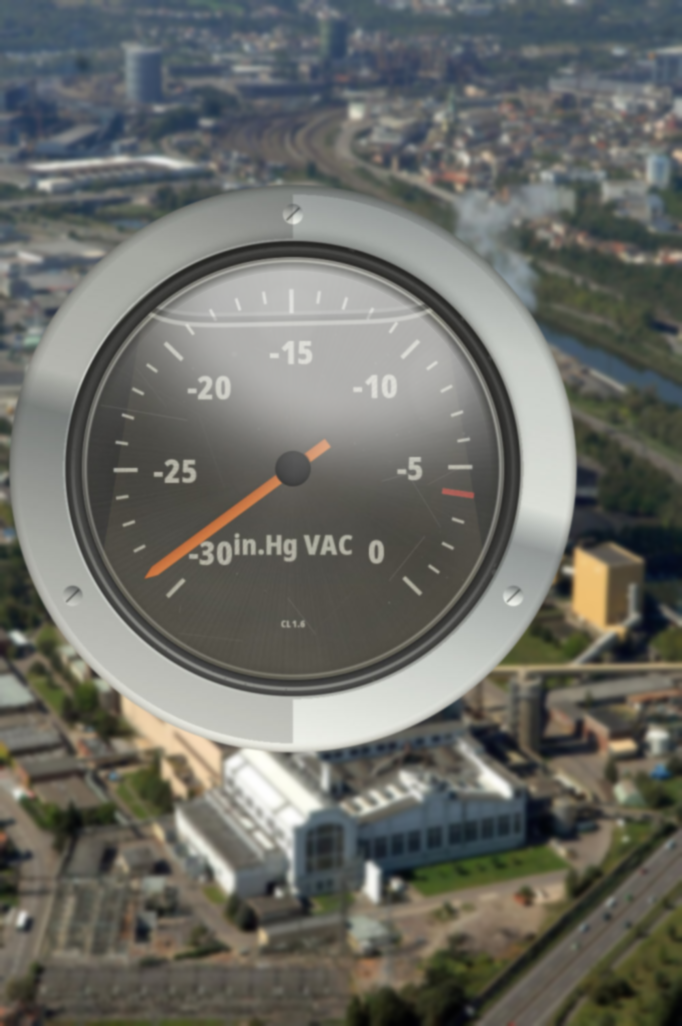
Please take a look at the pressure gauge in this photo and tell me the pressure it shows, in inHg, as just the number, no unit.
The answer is -29
